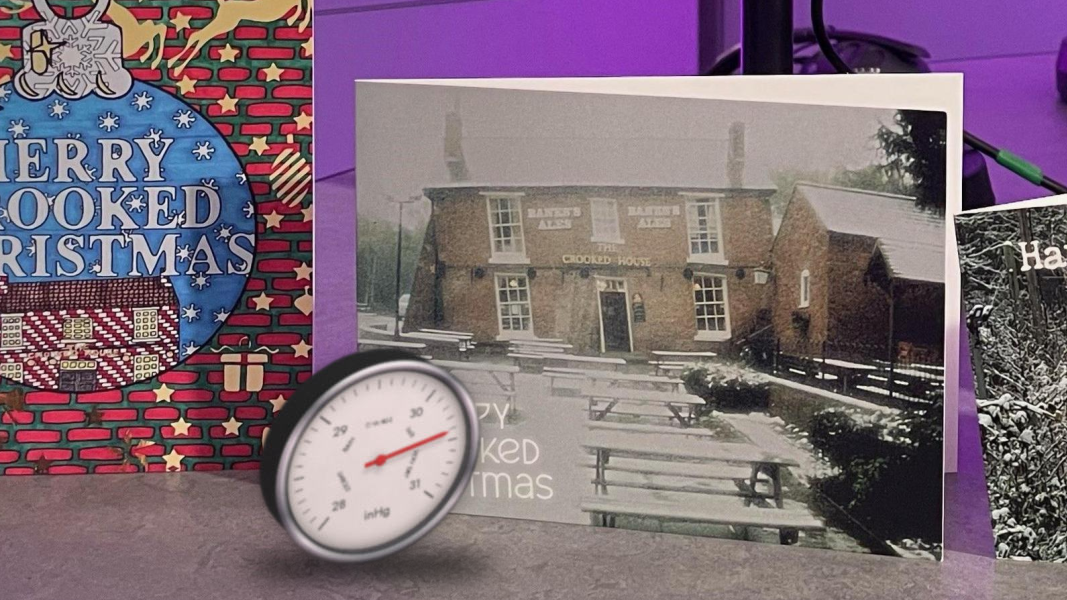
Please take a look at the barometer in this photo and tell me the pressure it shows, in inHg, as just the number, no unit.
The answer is 30.4
